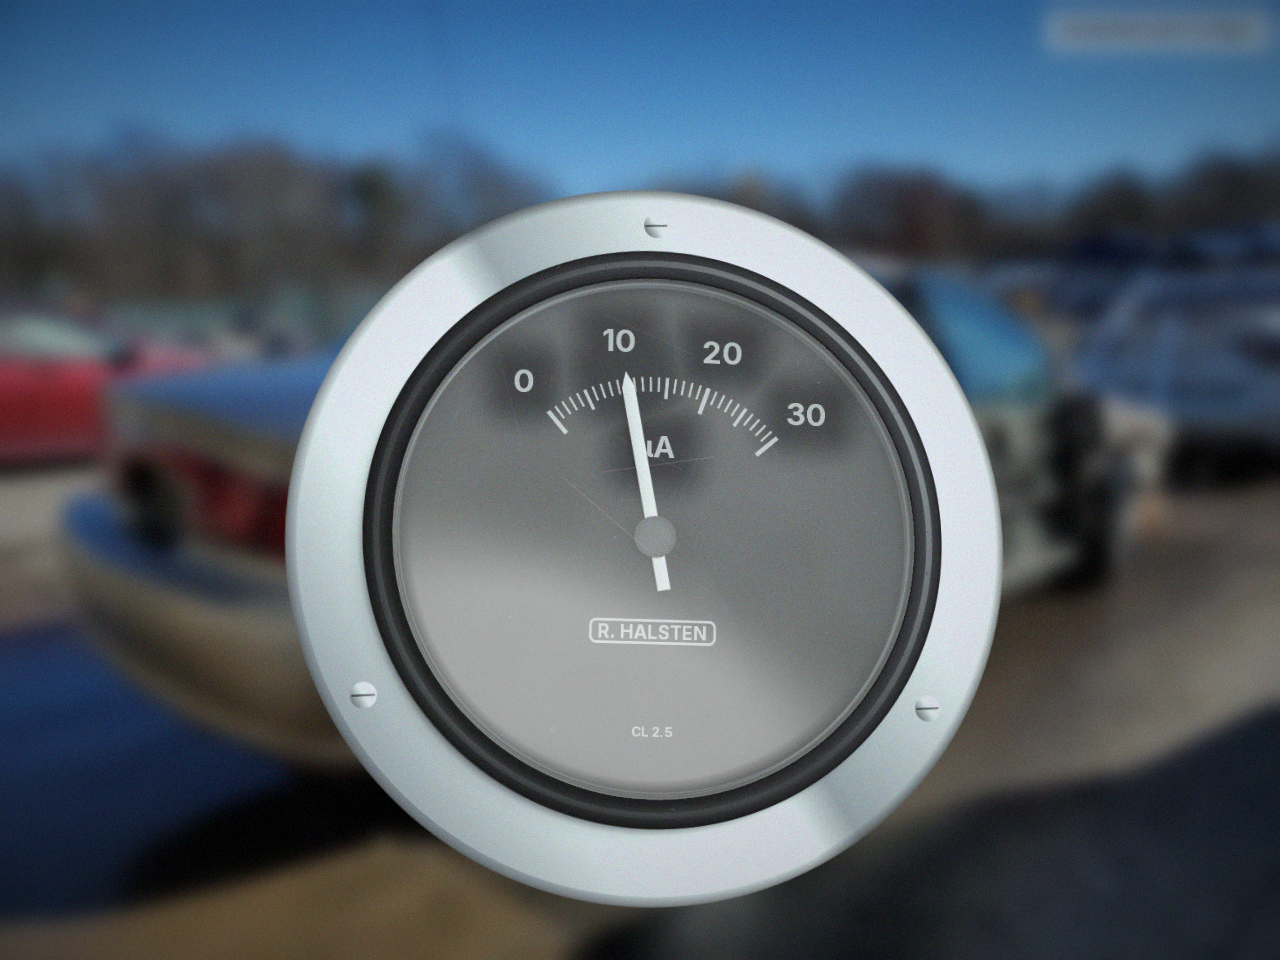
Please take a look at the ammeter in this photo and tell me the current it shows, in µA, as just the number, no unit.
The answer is 10
